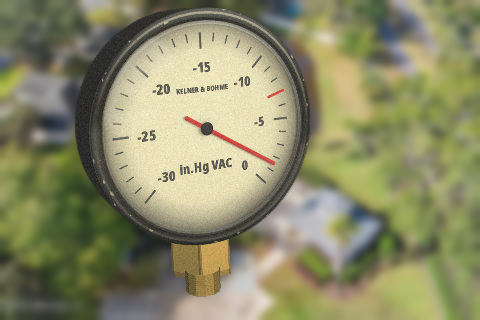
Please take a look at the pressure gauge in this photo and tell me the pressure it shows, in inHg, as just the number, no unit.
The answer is -1.5
